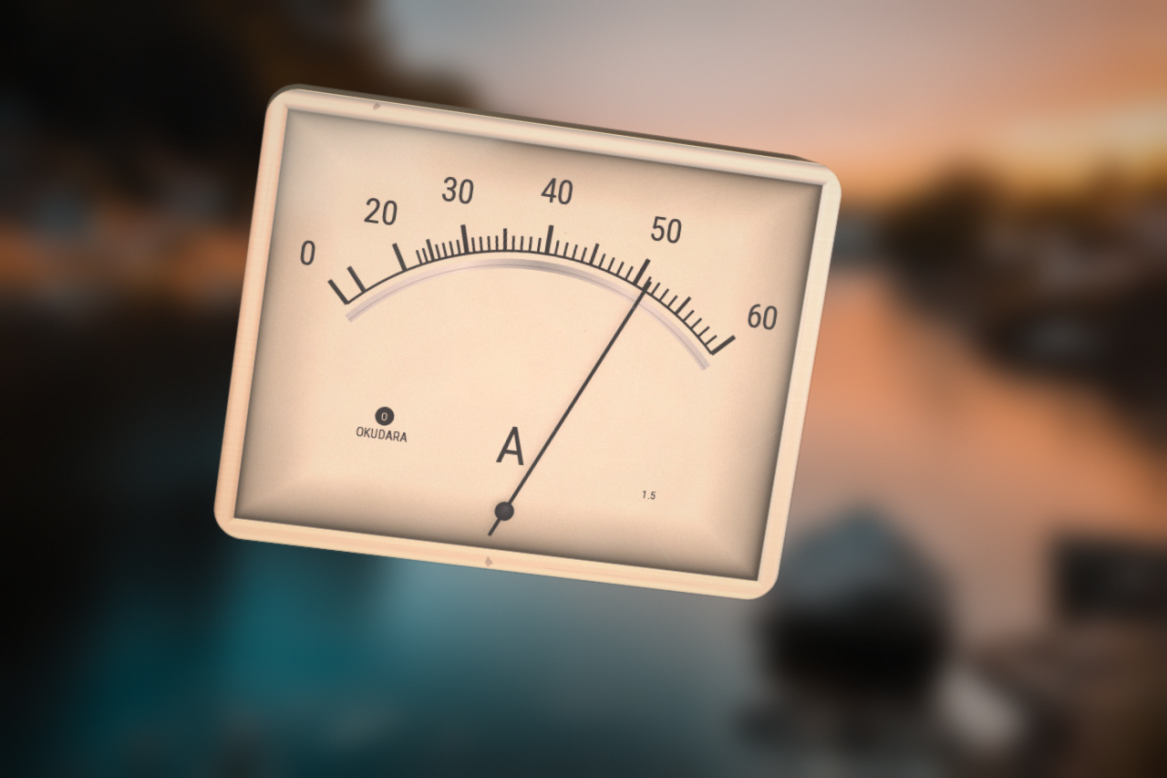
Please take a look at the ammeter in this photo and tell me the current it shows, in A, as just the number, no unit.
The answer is 51
